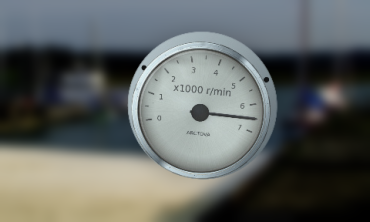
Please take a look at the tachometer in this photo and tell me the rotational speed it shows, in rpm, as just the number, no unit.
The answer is 6500
